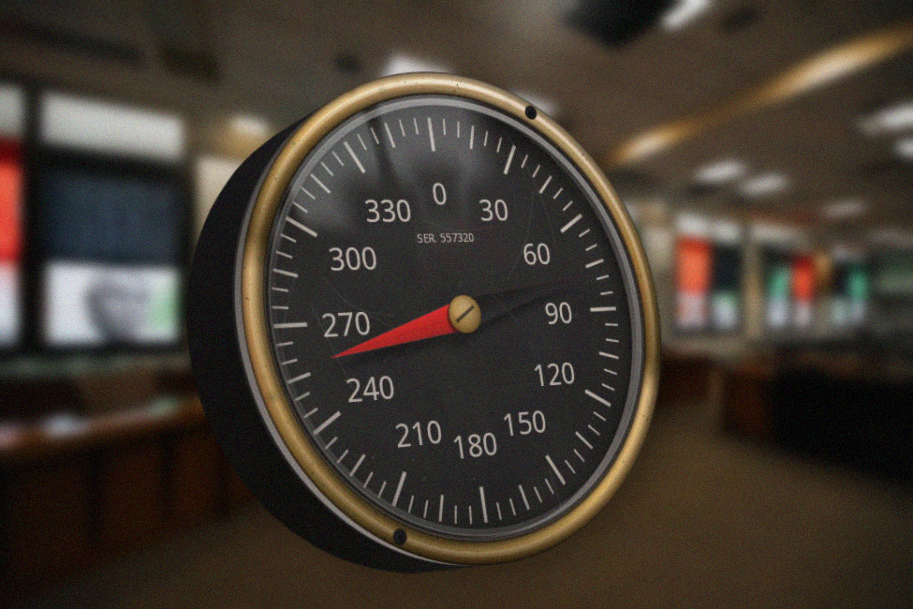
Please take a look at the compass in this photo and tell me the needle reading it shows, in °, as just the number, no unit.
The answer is 257.5
